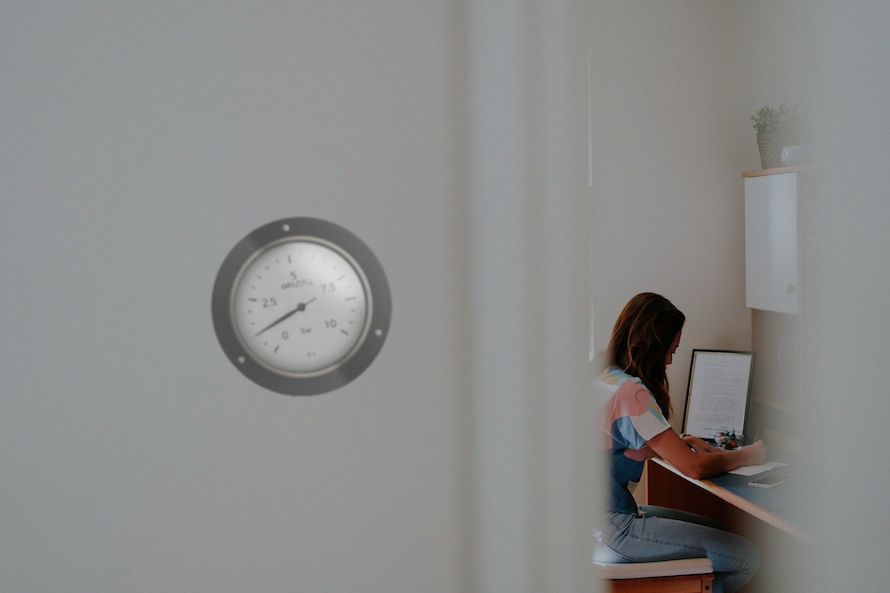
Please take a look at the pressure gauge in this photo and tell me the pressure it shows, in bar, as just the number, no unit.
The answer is 1
